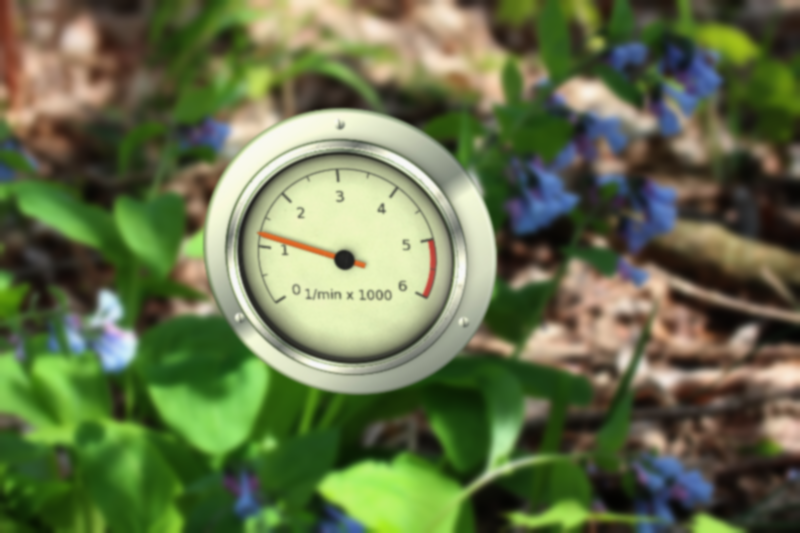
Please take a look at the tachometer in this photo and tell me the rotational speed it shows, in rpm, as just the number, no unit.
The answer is 1250
